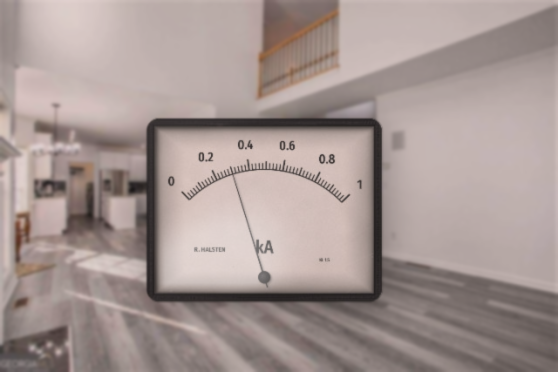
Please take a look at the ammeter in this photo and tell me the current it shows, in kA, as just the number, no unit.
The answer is 0.3
